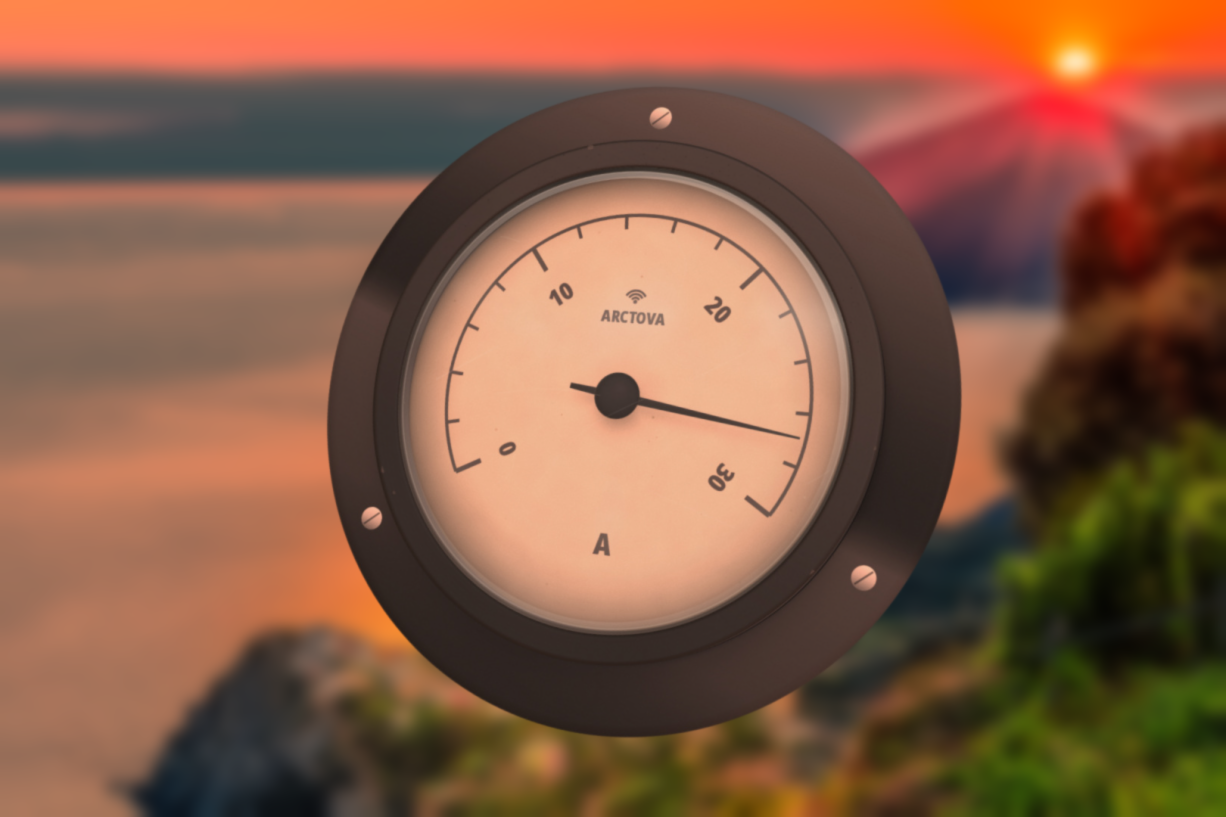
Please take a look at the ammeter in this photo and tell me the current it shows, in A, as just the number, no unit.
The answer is 27
